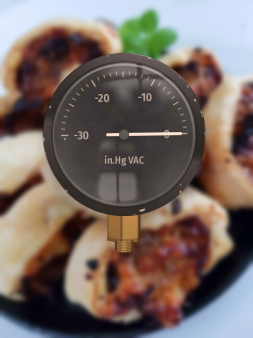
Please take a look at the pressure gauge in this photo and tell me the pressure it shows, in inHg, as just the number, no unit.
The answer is 0
